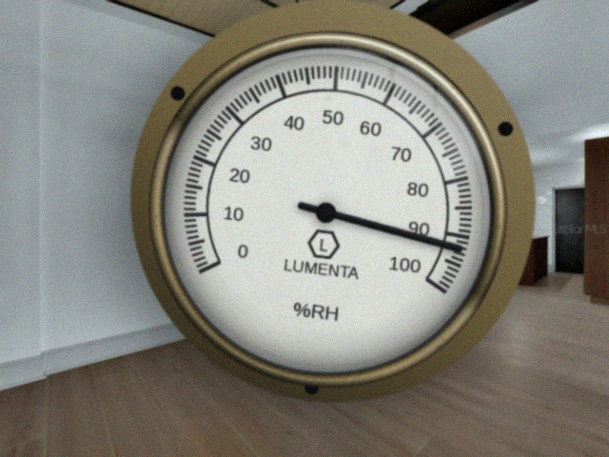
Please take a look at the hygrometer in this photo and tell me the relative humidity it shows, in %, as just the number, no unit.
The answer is 92
